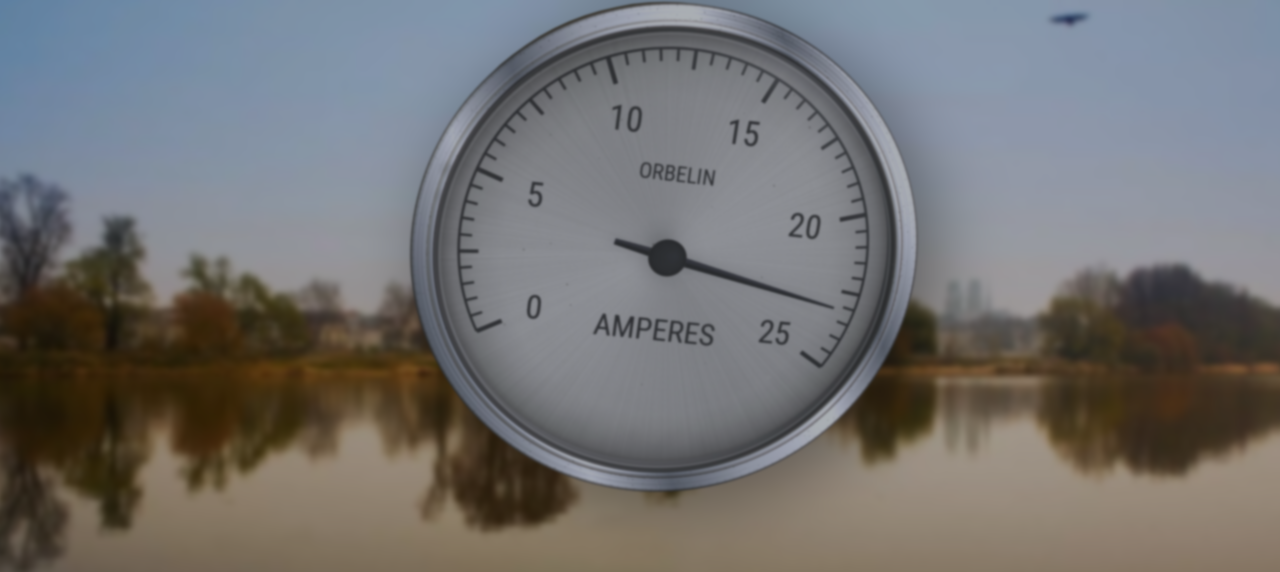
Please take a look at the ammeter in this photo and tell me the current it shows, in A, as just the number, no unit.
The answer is 23
